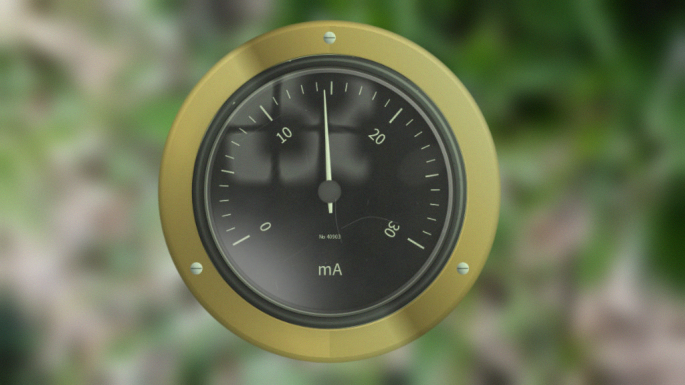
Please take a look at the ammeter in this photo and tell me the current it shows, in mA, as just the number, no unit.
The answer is 14.5
